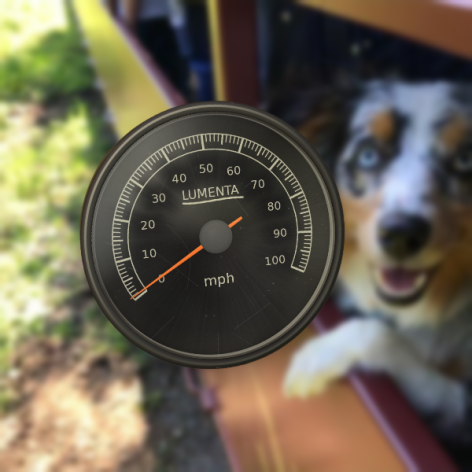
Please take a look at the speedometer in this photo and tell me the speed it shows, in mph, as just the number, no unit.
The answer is 1
